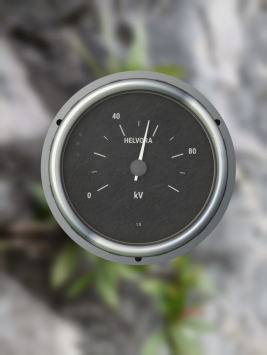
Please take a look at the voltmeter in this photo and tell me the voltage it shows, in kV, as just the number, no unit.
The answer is 55
